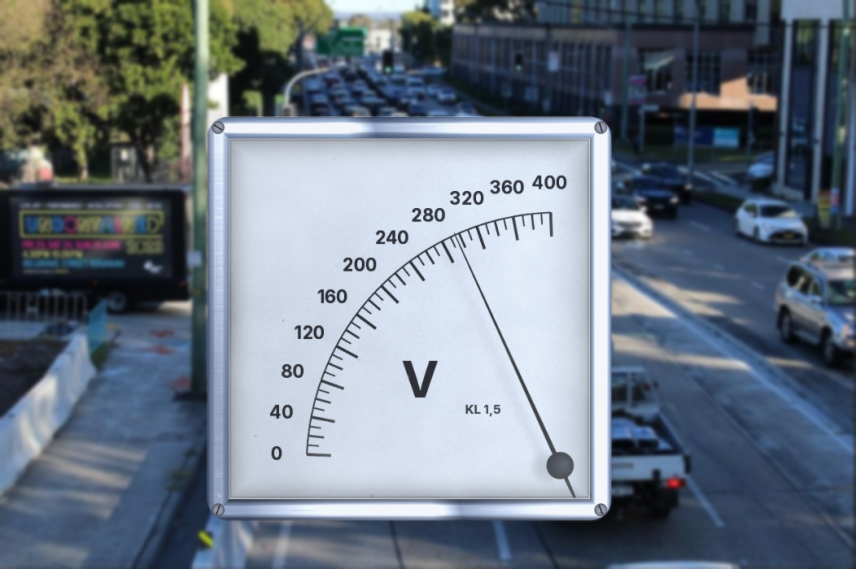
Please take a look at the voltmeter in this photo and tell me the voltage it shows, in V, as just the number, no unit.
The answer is 295
